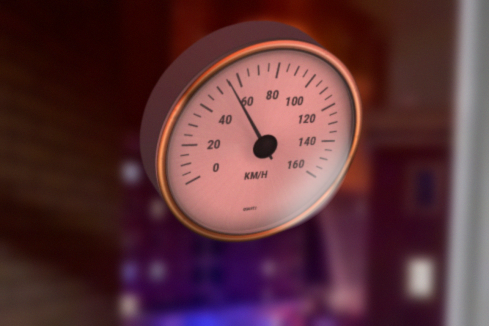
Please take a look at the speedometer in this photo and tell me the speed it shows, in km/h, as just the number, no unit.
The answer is 55
